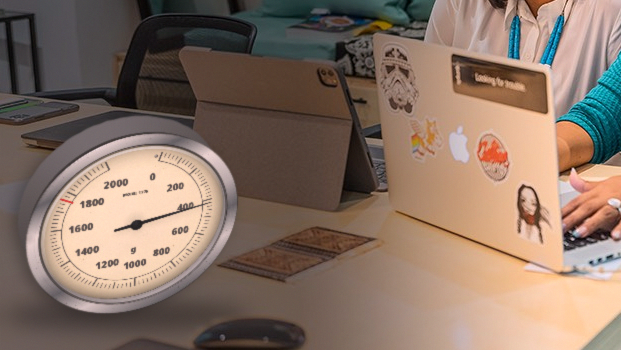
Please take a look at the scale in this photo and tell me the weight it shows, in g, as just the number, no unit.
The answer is 400
